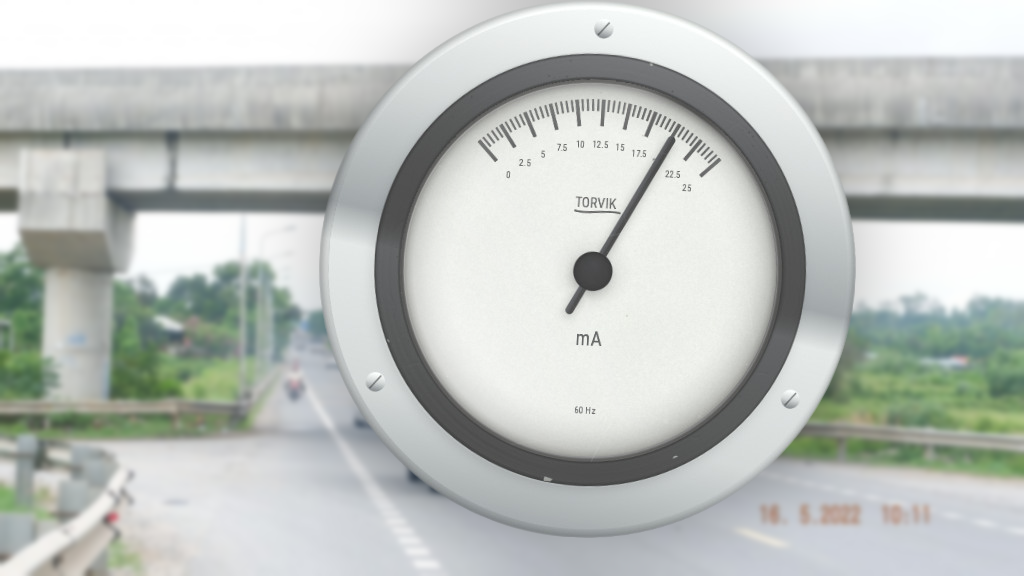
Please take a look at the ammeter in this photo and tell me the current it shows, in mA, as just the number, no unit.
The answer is 20
